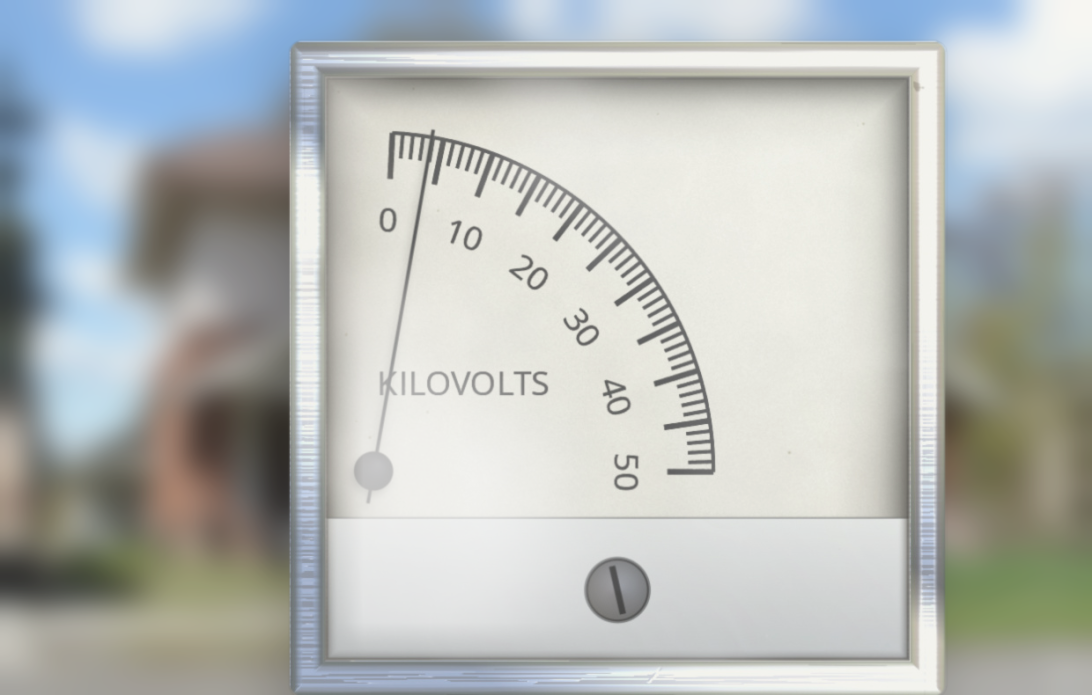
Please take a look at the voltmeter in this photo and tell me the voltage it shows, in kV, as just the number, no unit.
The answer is 4
